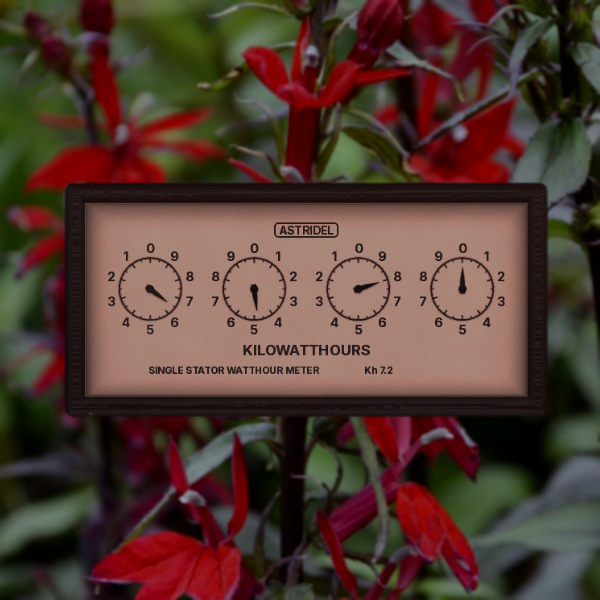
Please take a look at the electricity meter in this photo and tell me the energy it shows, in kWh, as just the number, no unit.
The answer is 6480
